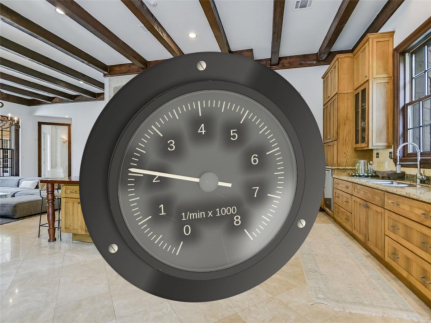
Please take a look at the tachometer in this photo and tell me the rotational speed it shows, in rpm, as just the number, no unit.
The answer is 2100
